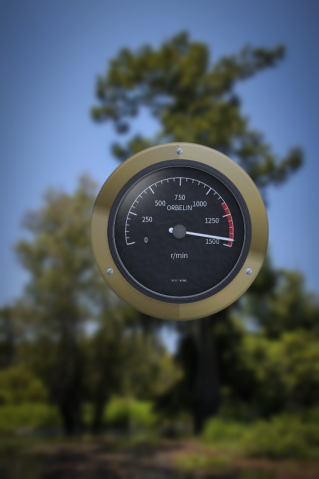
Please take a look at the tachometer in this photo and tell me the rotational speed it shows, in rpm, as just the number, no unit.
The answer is 1450
